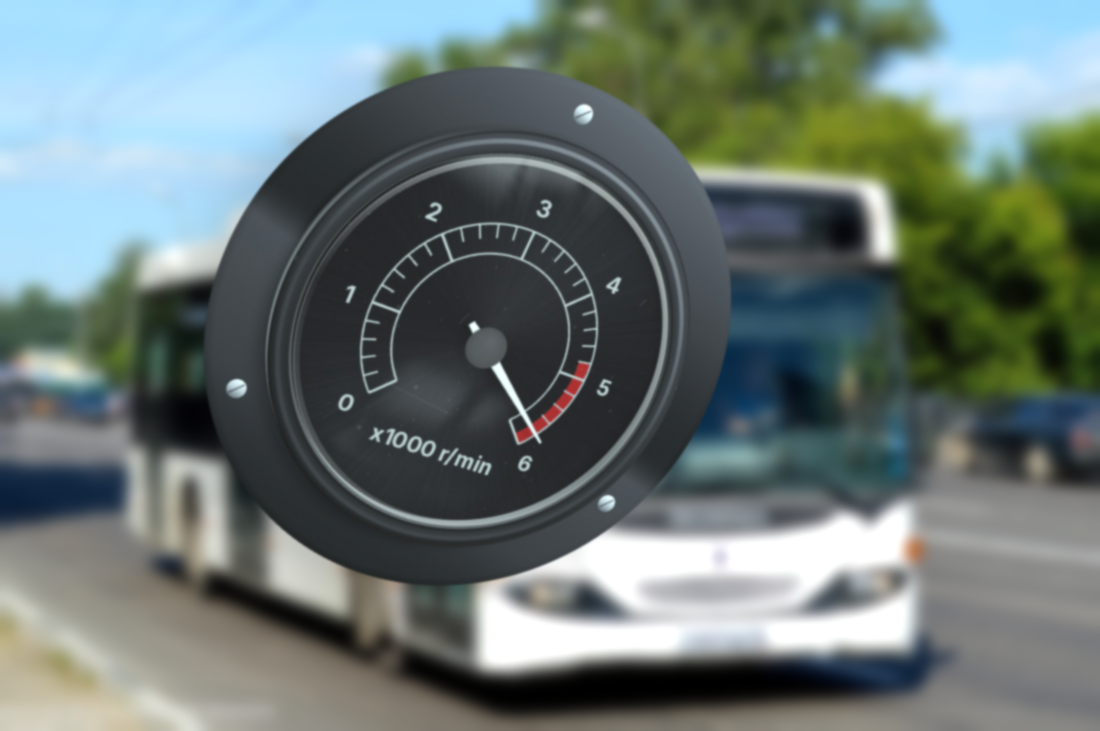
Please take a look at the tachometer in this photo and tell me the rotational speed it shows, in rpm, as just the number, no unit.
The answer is 5800
